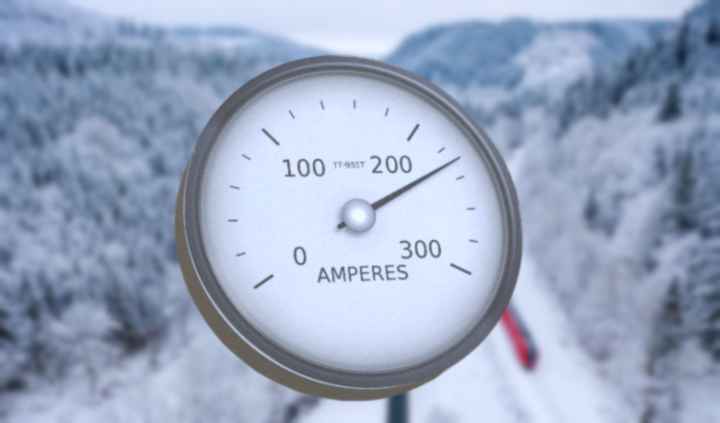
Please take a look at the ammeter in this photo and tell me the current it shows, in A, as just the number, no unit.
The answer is 230
